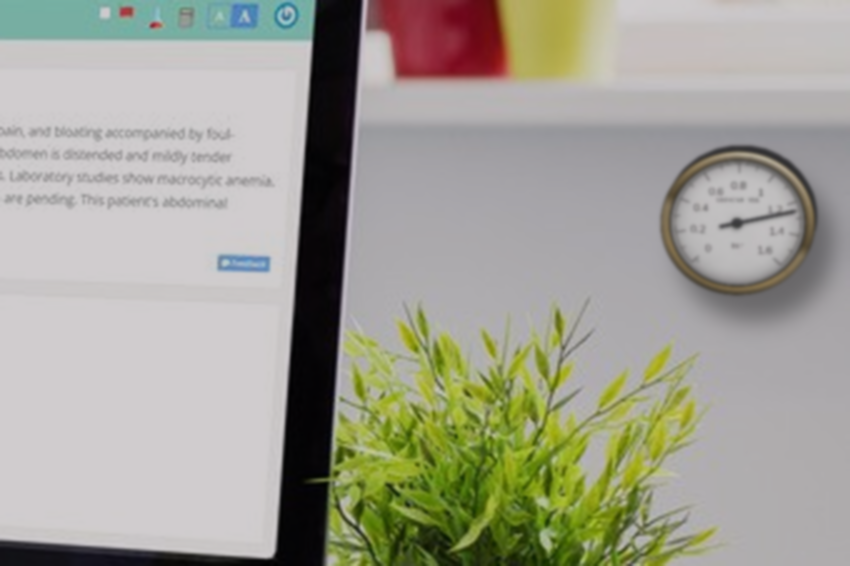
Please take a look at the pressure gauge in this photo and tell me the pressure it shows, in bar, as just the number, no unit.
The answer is 1.25
